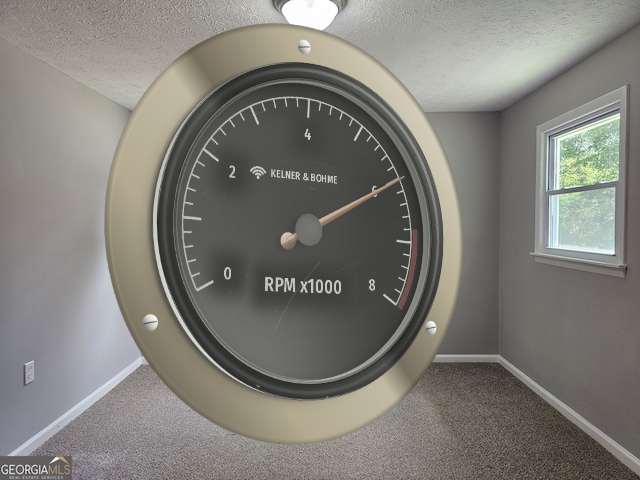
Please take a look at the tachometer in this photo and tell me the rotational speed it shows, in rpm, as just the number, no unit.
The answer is 6000
